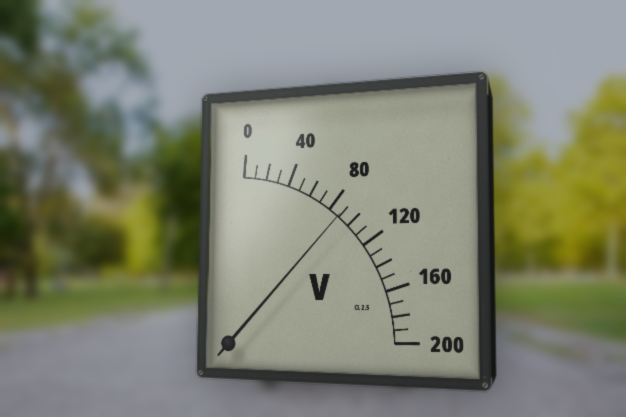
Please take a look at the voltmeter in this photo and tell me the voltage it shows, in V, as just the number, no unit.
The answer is 90
